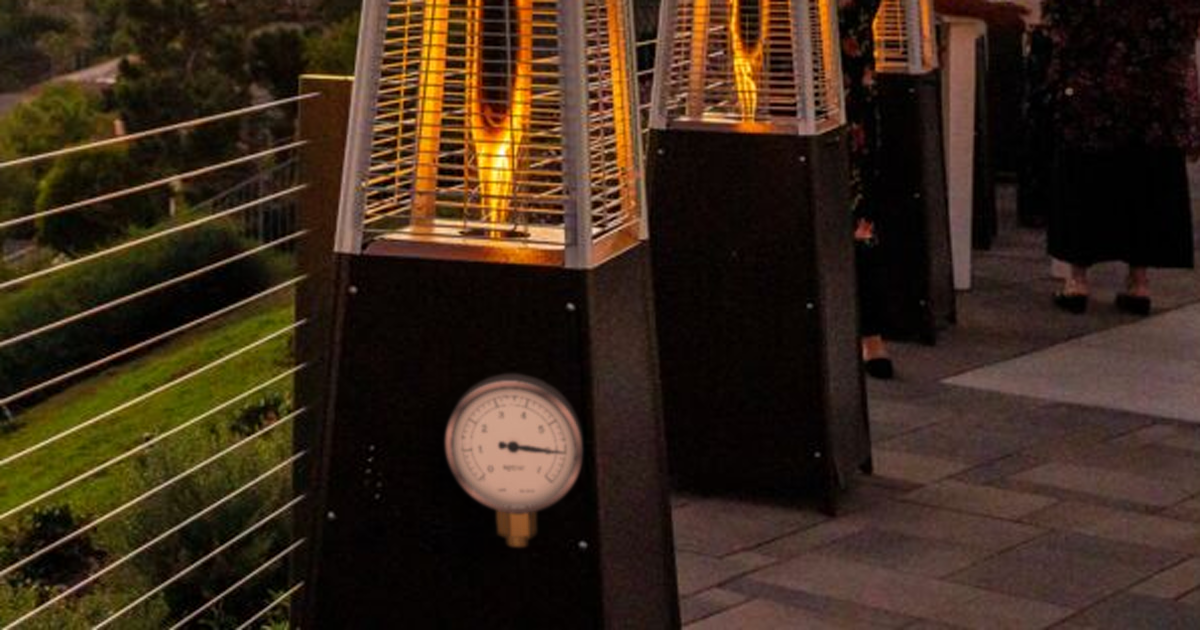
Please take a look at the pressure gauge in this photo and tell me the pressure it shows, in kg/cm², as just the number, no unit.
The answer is 6
